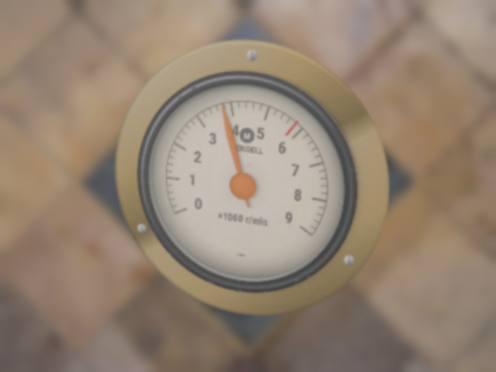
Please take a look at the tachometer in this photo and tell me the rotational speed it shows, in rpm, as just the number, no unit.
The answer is 3800
